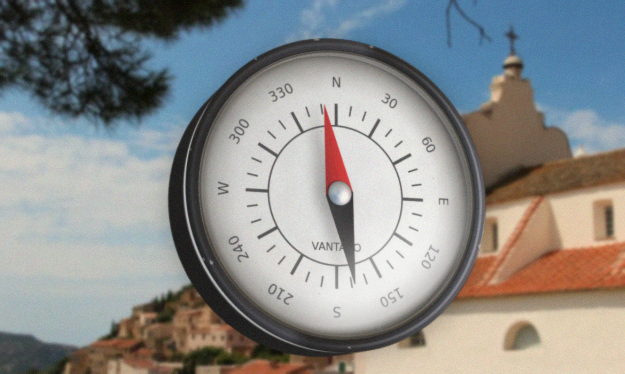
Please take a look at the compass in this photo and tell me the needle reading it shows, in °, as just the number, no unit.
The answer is 350
